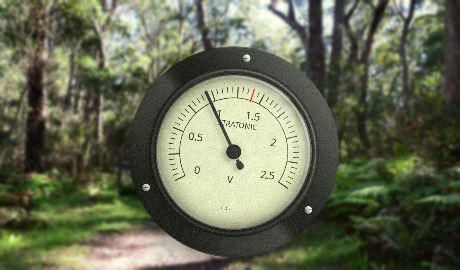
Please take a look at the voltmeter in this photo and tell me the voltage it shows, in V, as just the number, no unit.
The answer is 0.95
